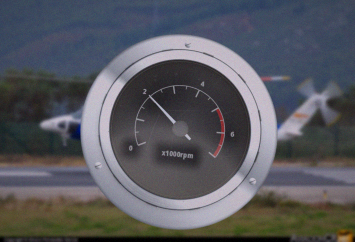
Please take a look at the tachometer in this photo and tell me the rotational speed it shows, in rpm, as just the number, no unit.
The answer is 2000
